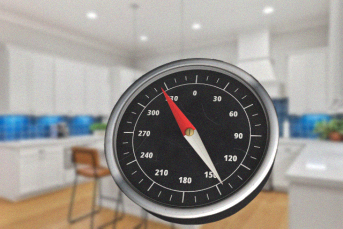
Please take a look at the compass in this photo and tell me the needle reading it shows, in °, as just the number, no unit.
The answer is 325
